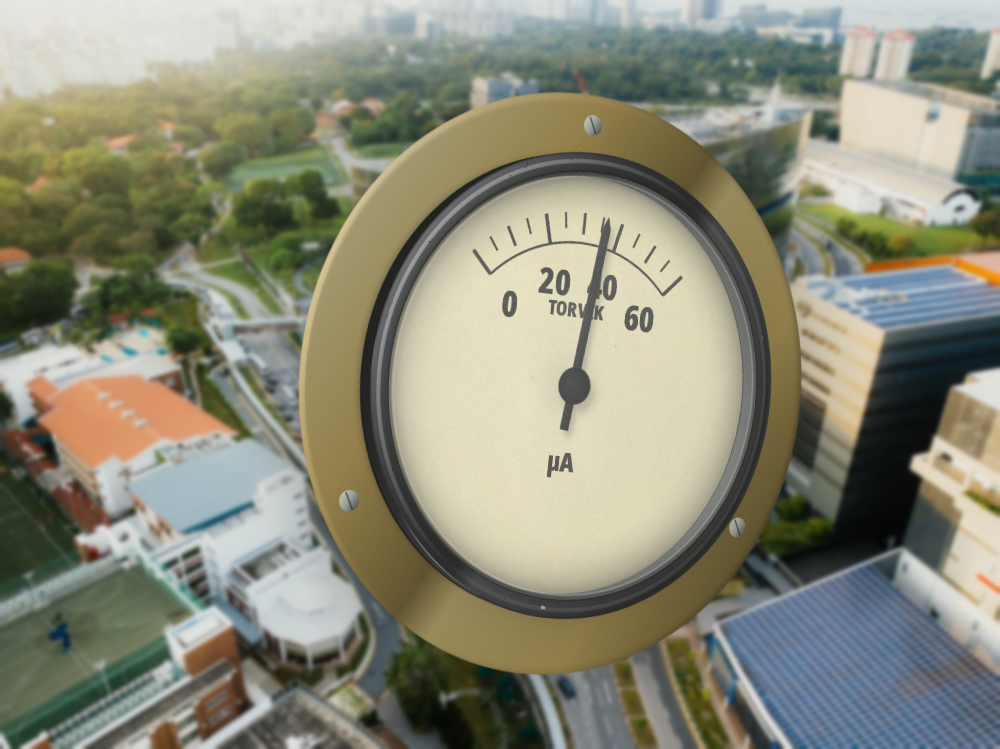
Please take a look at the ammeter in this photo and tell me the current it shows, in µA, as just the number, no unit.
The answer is 35
